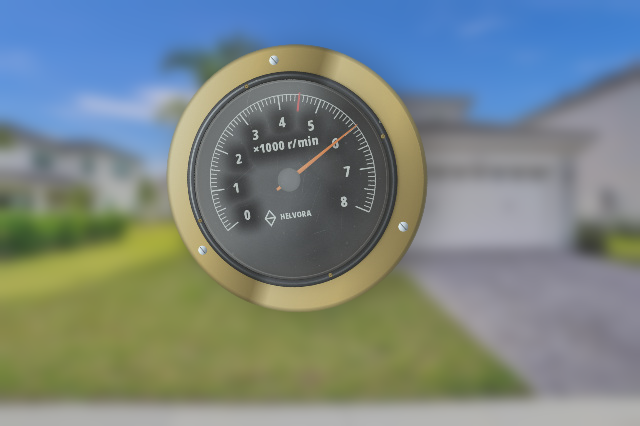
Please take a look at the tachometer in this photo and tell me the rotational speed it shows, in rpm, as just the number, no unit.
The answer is 6000
